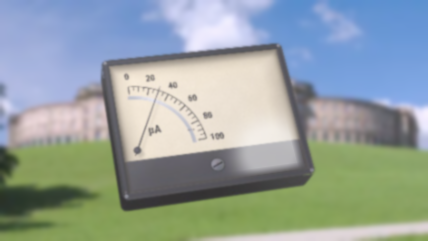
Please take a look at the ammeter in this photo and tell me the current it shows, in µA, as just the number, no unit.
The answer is 30
